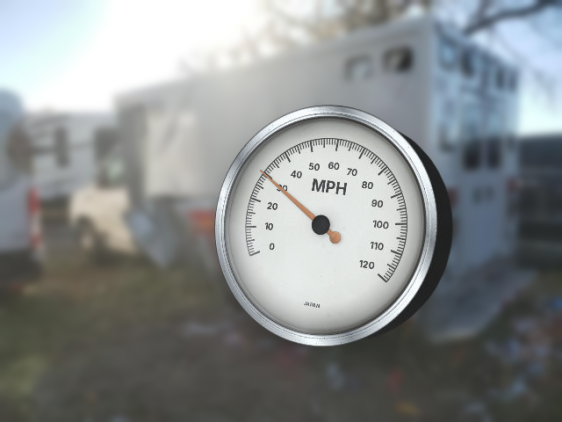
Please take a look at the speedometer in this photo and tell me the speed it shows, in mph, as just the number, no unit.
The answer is 30
